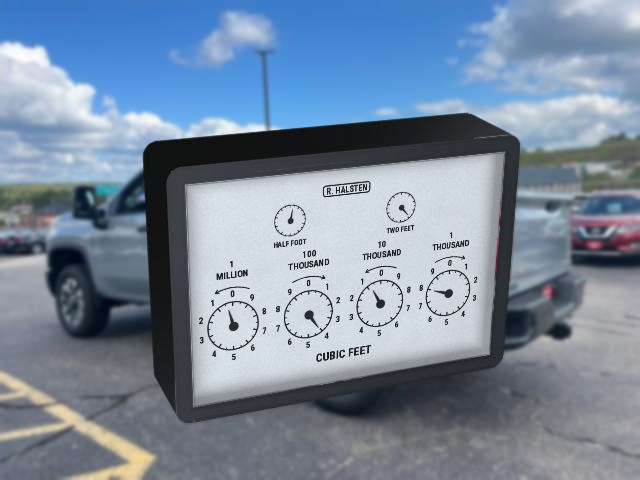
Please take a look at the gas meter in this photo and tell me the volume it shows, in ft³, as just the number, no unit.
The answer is 40800
